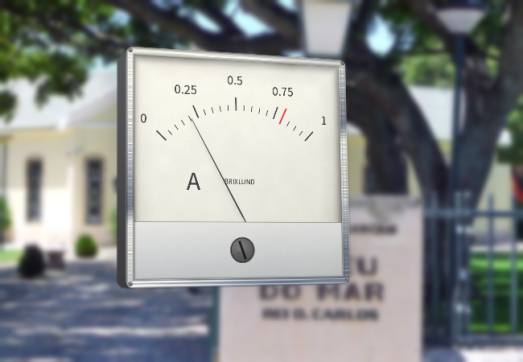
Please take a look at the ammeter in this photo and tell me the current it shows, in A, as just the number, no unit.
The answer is 0.2
